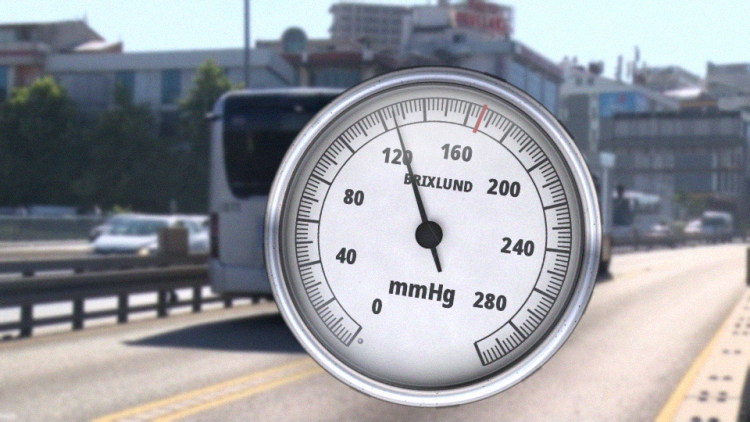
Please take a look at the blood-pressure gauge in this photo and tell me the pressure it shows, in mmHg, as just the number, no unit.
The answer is 126
